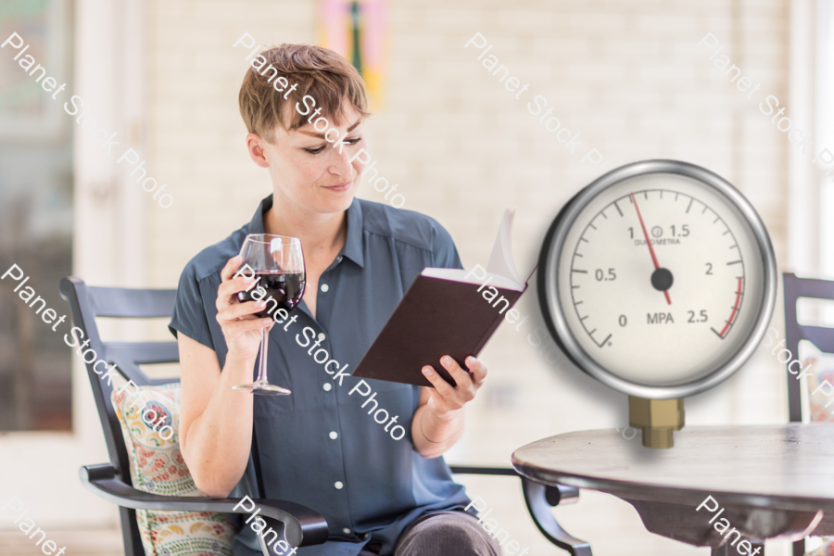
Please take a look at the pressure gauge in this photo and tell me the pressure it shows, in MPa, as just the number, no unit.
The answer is 1.1
